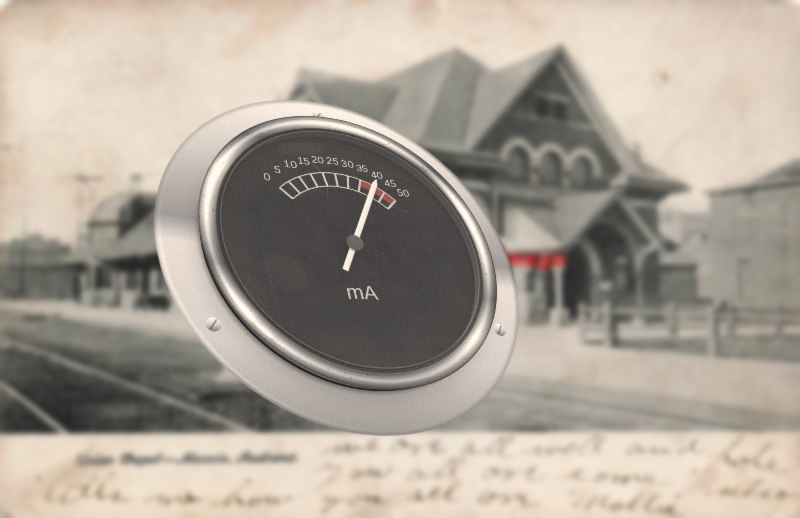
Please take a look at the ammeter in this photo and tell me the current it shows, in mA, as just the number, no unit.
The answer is 40
